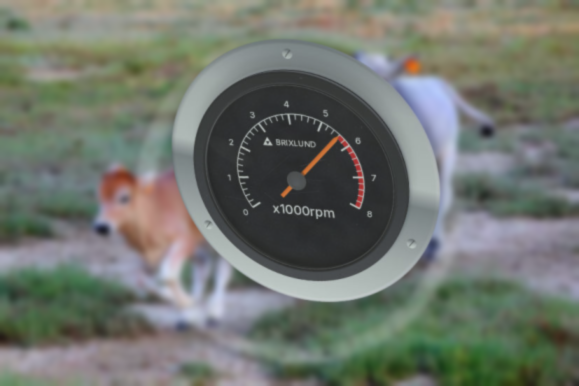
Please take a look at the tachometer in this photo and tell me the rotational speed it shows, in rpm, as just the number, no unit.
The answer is 5600
